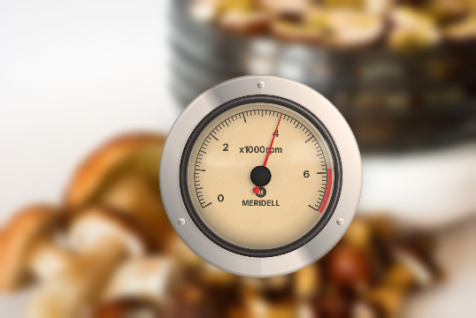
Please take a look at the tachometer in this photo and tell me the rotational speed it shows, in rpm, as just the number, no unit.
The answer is 4000
